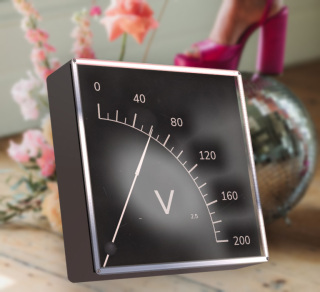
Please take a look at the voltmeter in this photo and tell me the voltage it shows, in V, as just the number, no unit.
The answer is 60
